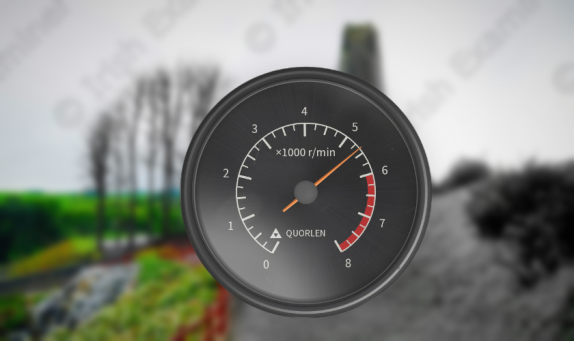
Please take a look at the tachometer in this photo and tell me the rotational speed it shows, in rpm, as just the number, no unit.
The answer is 5375
